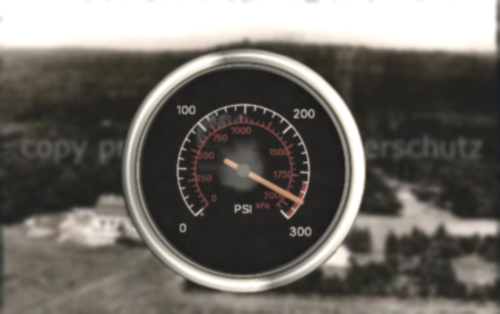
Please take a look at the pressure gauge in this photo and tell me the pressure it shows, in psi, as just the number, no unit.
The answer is 280
